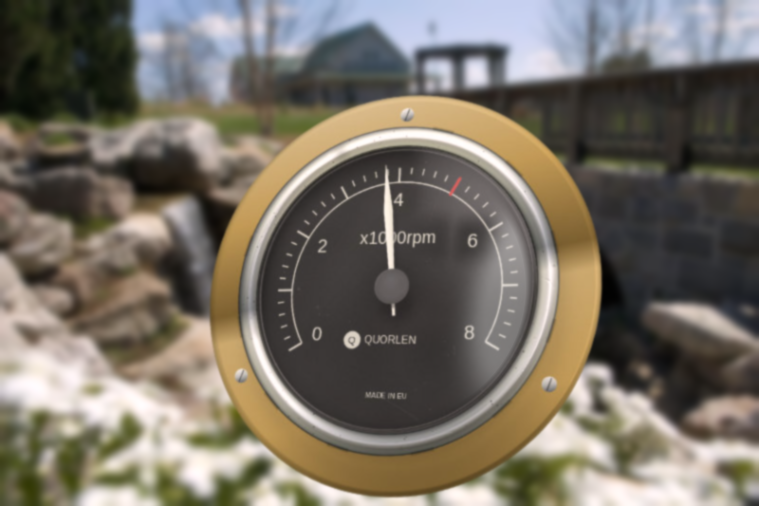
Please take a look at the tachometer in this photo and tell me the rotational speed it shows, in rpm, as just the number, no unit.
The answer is 3800
